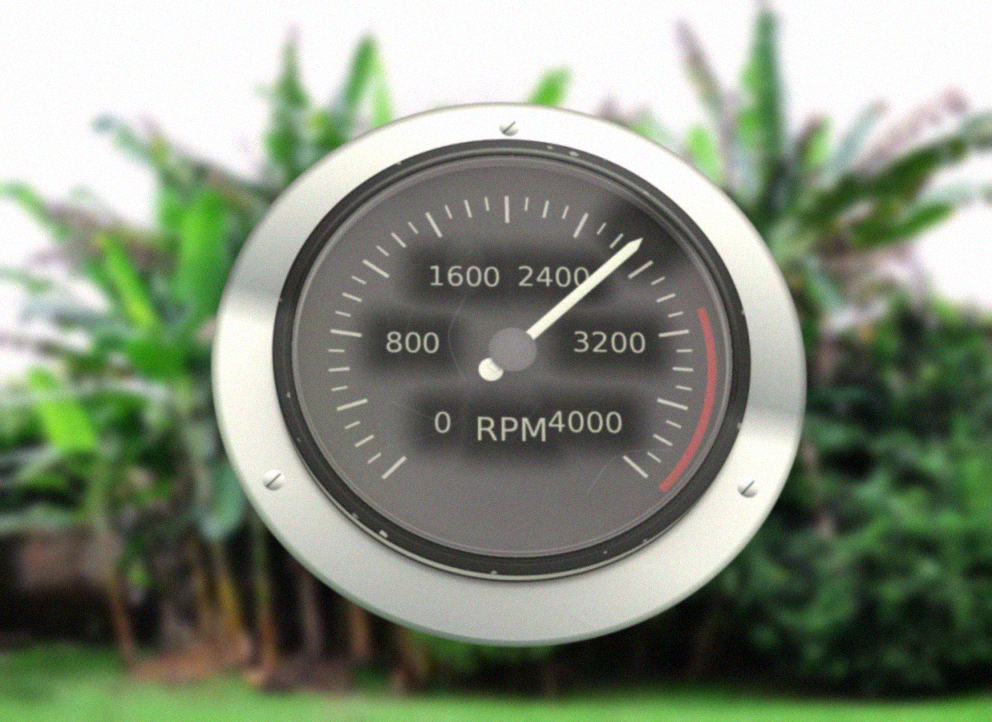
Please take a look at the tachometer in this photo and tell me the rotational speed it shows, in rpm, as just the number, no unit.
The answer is 2700
